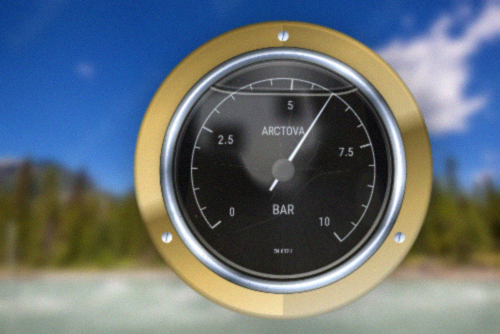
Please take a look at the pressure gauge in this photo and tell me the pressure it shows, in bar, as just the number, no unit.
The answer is 6
